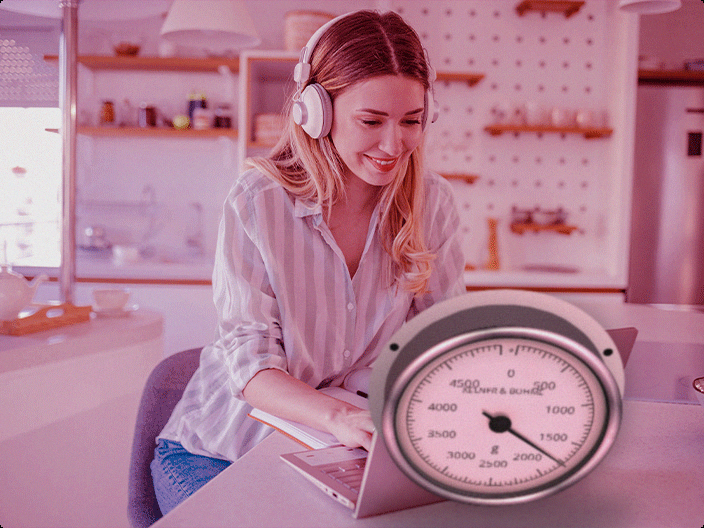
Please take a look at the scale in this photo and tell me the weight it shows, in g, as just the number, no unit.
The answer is 1750
